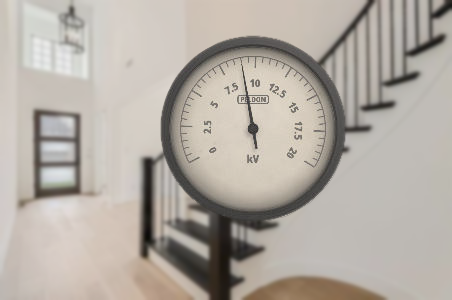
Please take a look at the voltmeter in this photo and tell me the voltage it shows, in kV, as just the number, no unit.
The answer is 9
